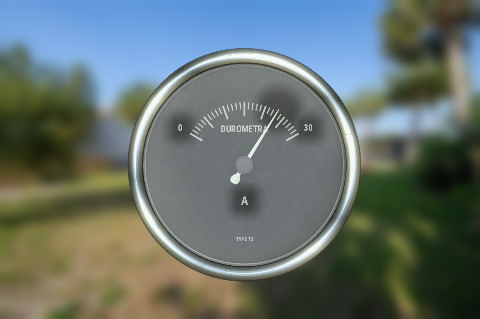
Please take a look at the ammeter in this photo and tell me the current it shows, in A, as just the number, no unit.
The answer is 23
